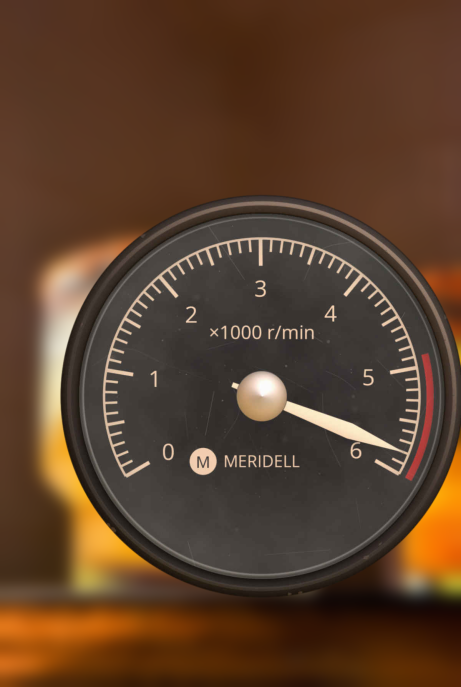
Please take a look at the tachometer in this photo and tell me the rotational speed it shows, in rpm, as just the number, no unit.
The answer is 5800
